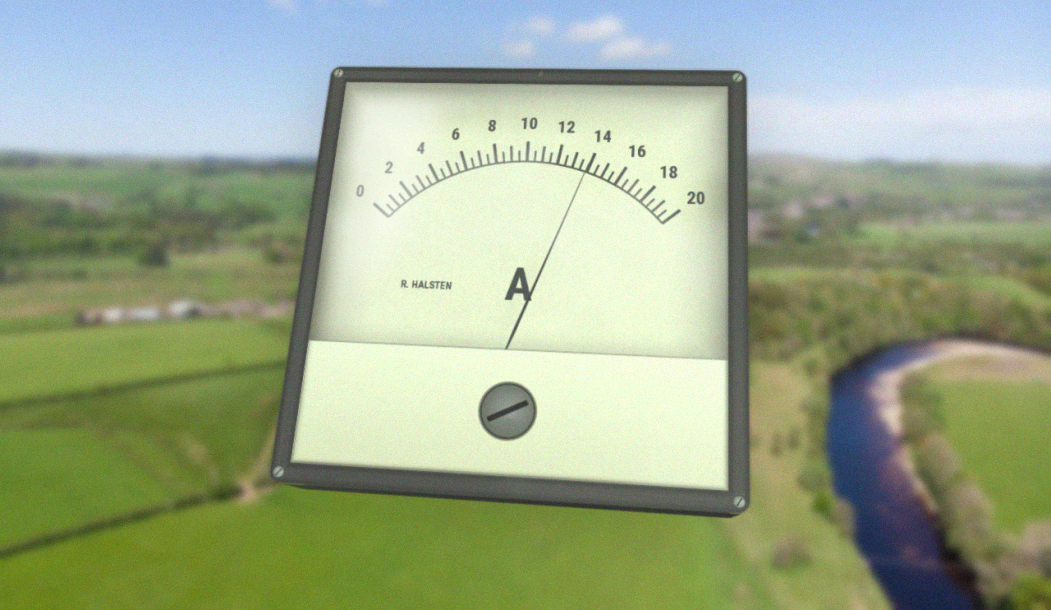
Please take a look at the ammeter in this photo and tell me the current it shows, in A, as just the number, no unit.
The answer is 14
